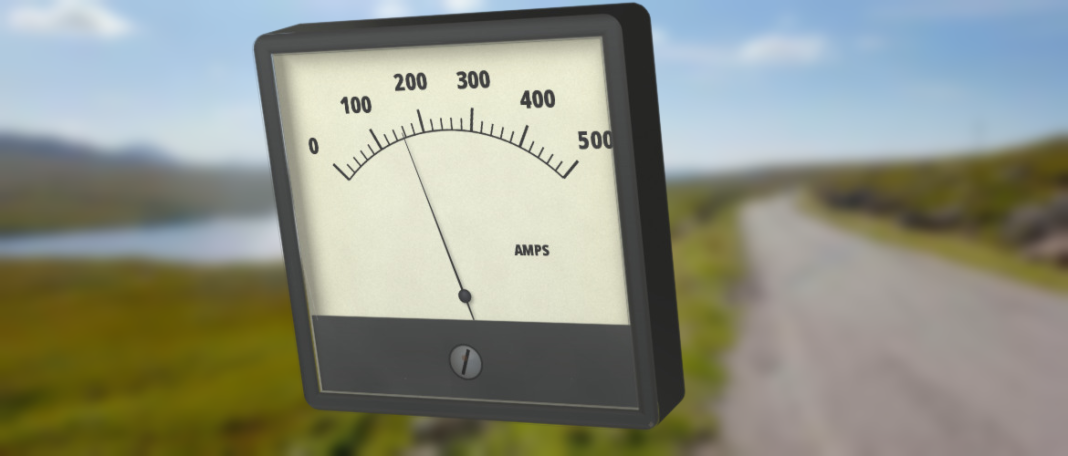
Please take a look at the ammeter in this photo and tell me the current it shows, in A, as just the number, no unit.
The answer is 160
